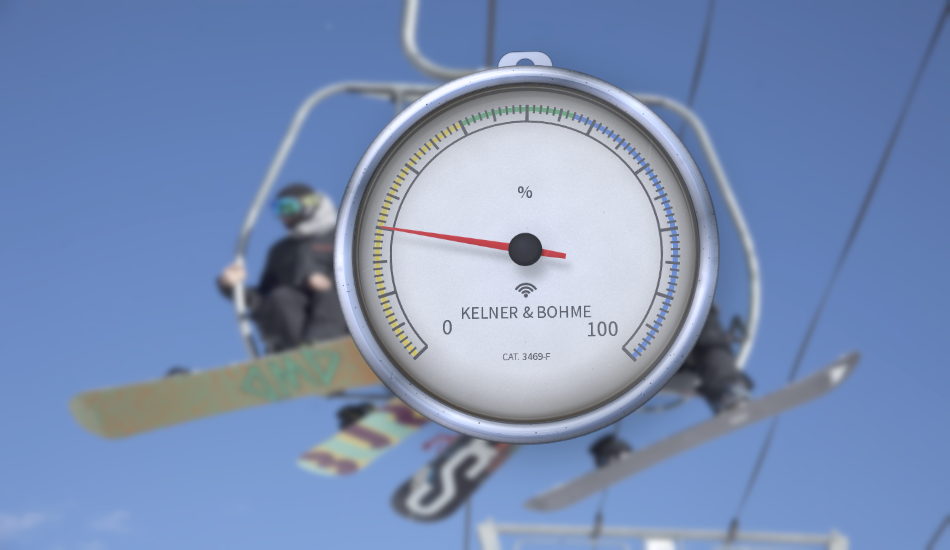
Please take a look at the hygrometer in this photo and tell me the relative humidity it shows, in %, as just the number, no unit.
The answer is 20
